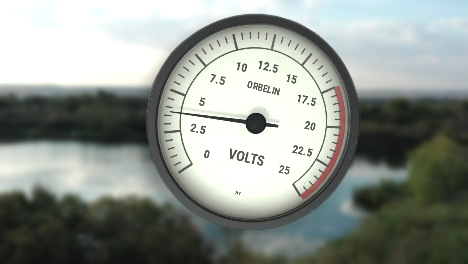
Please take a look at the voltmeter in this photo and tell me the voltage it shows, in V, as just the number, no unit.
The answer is 3.75
